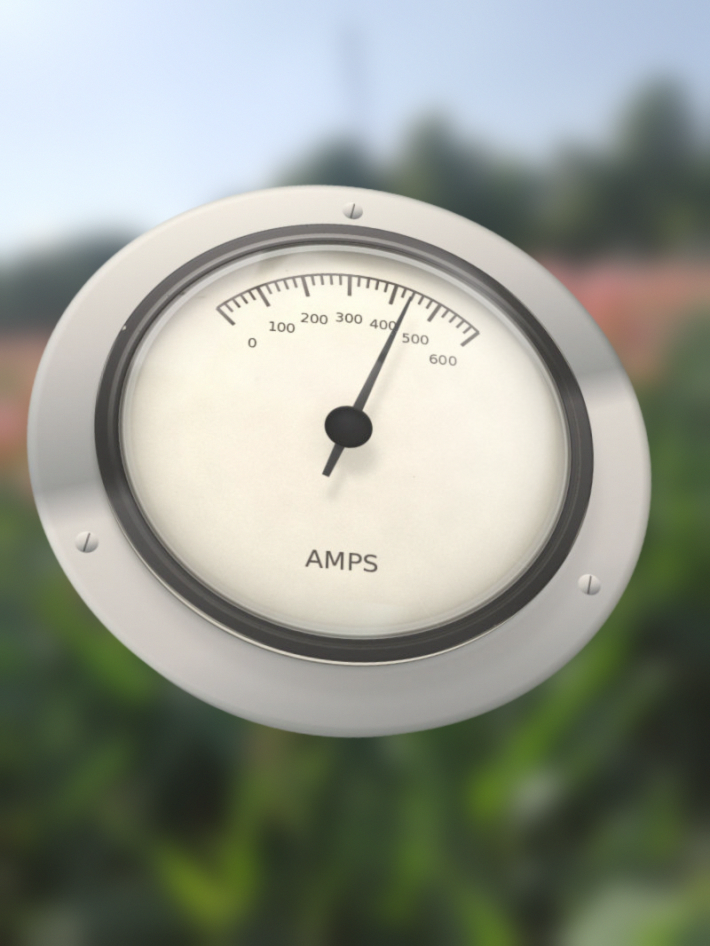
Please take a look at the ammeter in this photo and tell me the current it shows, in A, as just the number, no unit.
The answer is 440
